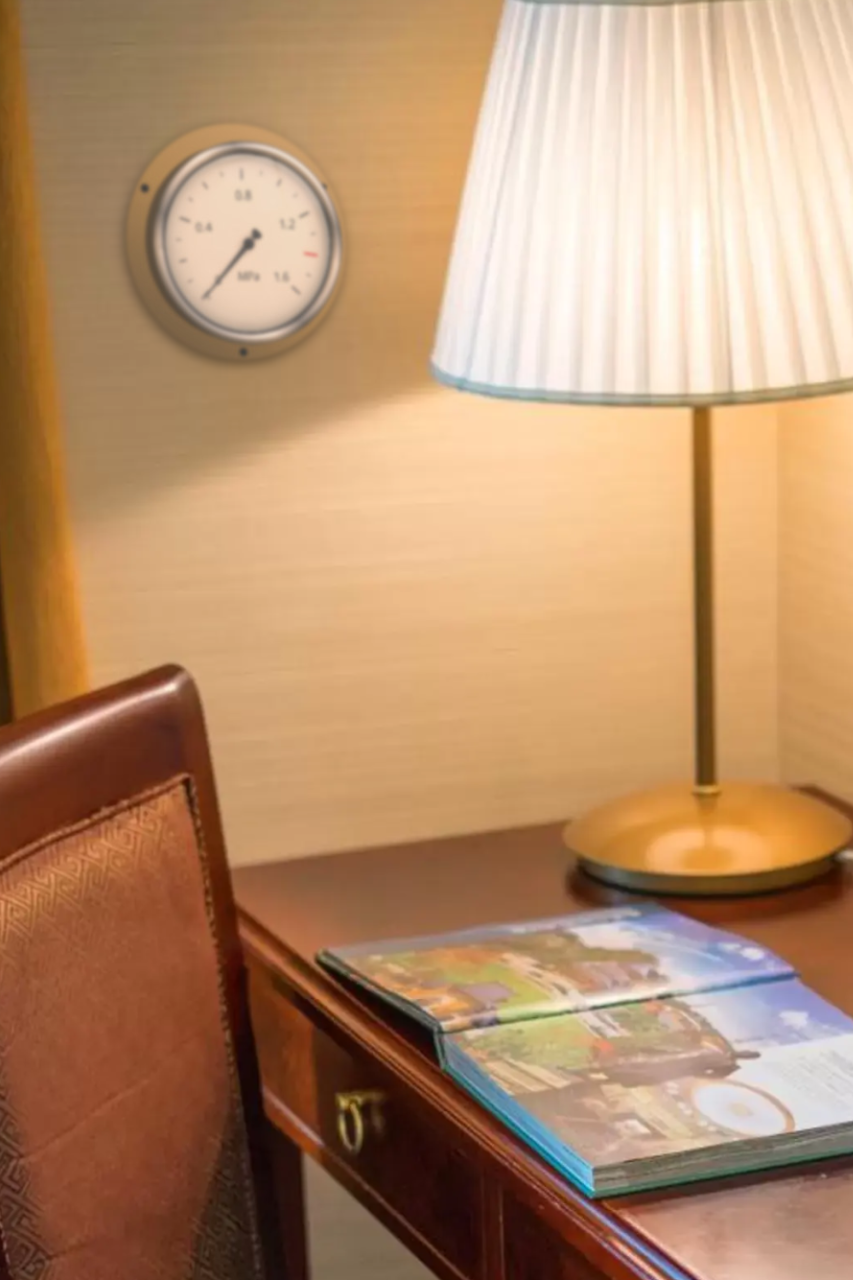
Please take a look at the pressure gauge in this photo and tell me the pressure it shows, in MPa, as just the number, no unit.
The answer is 0
